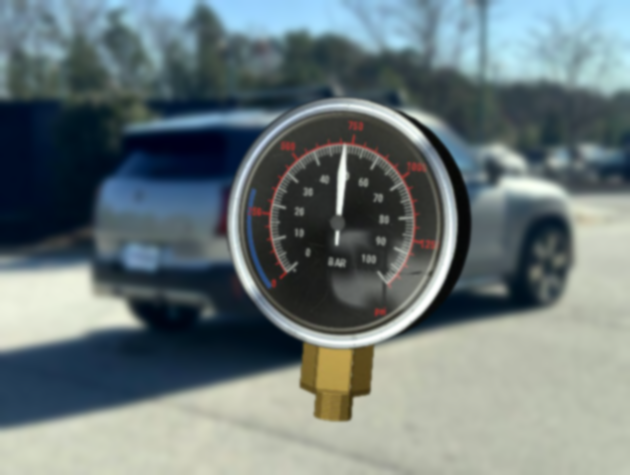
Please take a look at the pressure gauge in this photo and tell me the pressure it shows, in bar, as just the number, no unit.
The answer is 50
